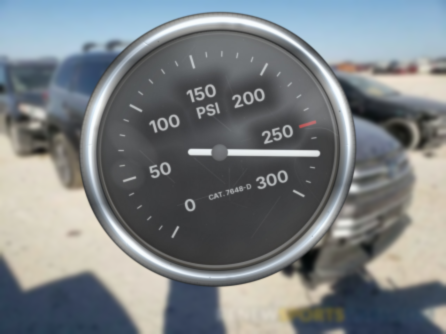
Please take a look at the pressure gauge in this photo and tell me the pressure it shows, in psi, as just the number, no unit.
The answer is 270
